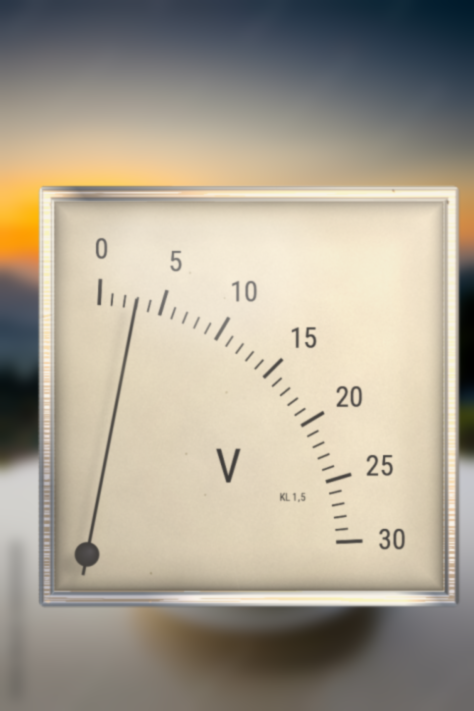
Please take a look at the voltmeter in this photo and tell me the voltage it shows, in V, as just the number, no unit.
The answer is 3
